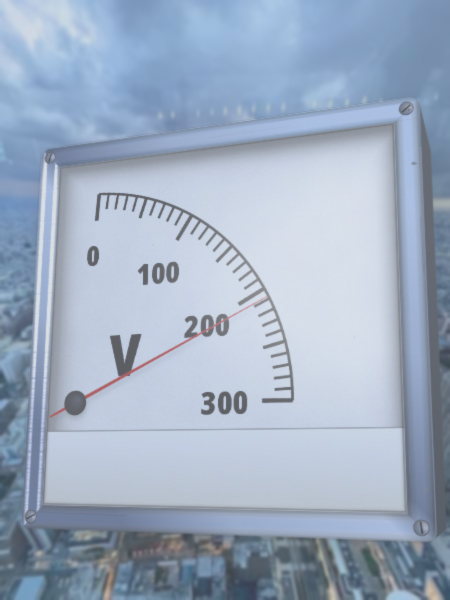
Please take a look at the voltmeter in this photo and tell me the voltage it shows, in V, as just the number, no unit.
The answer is 210
